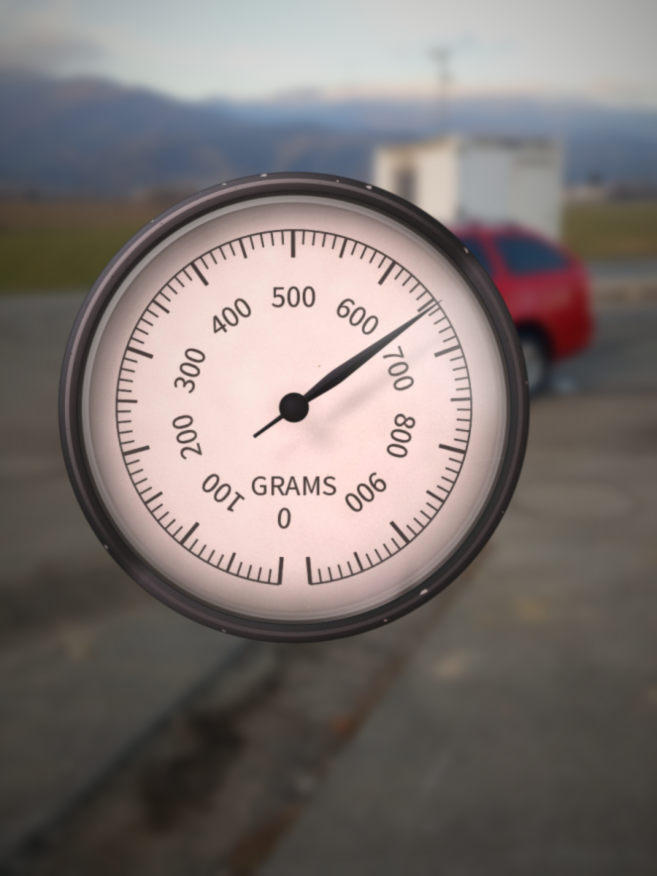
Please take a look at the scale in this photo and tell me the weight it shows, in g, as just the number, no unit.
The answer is 655
